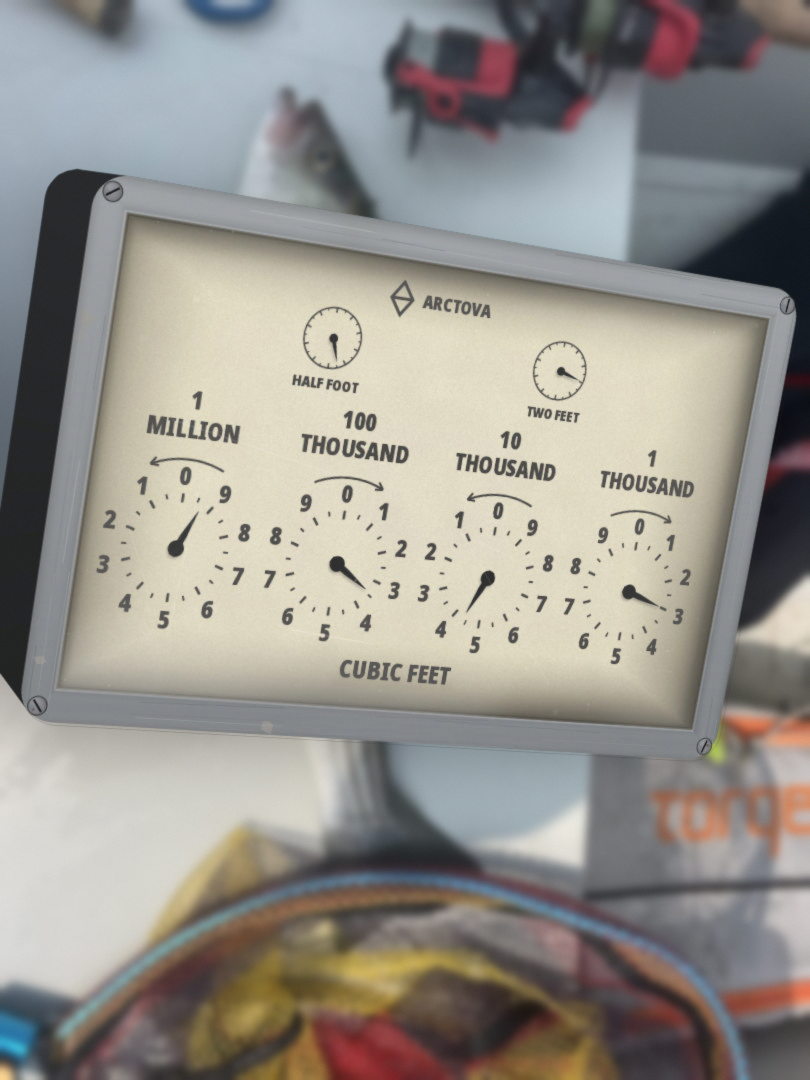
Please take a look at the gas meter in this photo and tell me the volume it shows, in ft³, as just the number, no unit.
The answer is 934300
